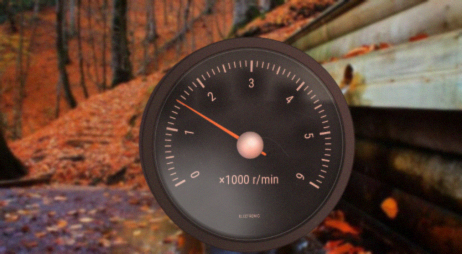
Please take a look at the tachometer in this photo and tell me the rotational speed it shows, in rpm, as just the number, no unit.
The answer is 1500
